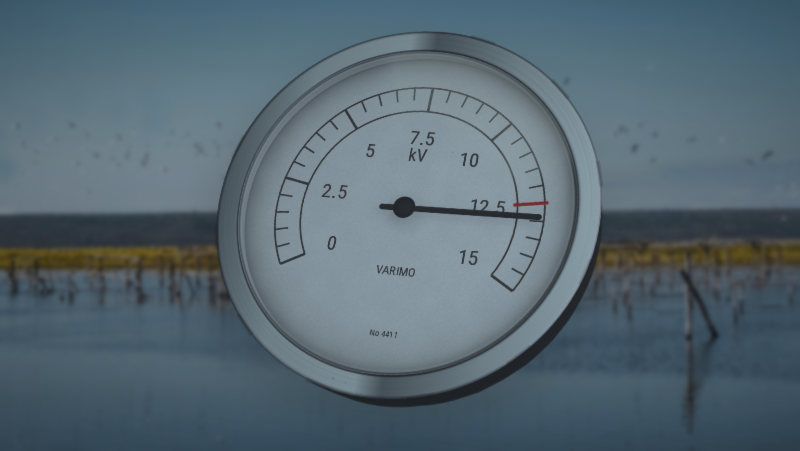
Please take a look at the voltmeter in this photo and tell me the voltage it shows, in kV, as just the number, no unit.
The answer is 13
